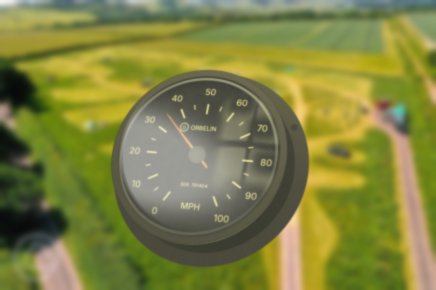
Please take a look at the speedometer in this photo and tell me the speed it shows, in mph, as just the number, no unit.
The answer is 35
